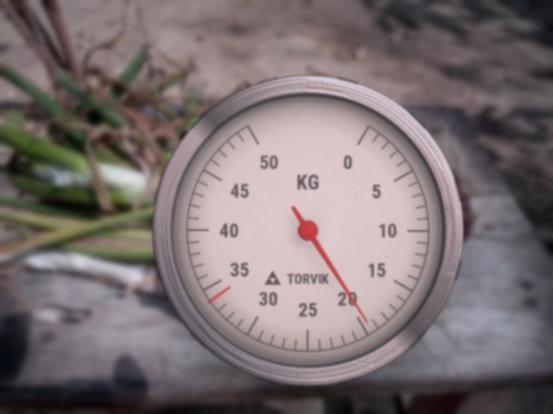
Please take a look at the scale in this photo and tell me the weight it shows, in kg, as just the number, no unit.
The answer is 19.5
